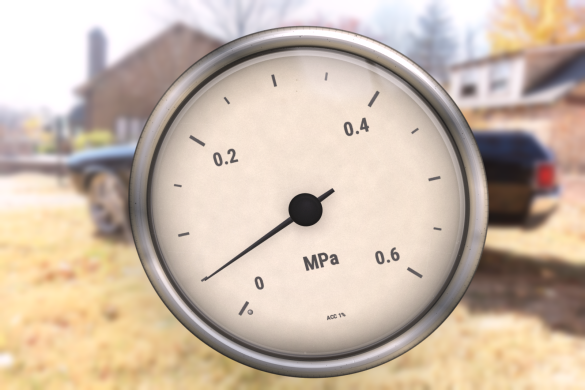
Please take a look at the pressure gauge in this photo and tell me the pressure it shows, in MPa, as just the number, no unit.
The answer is 0.05
